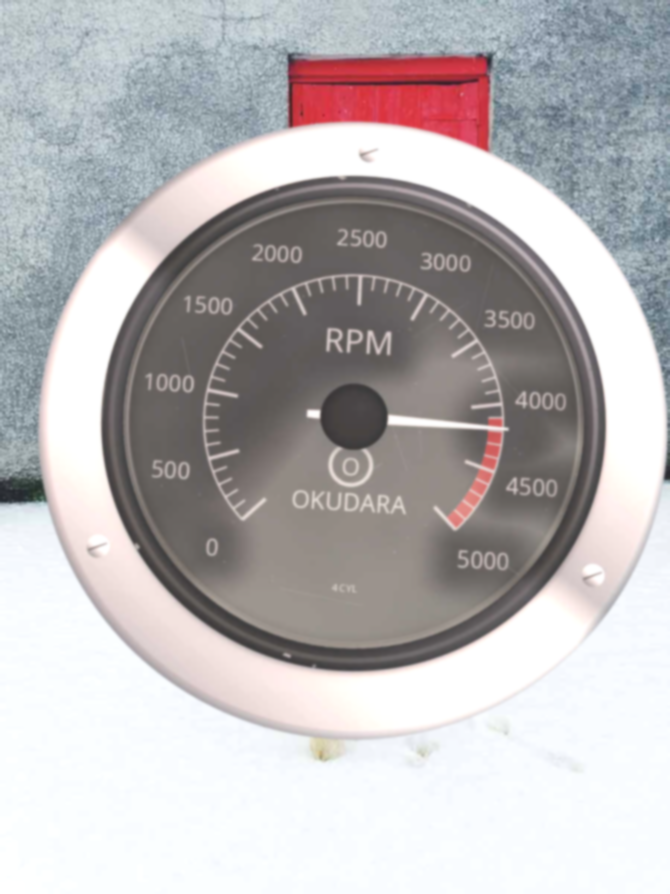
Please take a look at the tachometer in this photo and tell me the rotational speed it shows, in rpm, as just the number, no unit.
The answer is 4200
